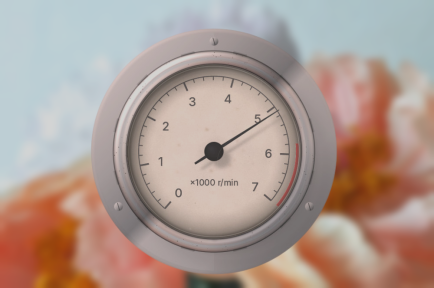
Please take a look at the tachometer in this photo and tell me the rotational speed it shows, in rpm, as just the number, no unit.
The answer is 5100
